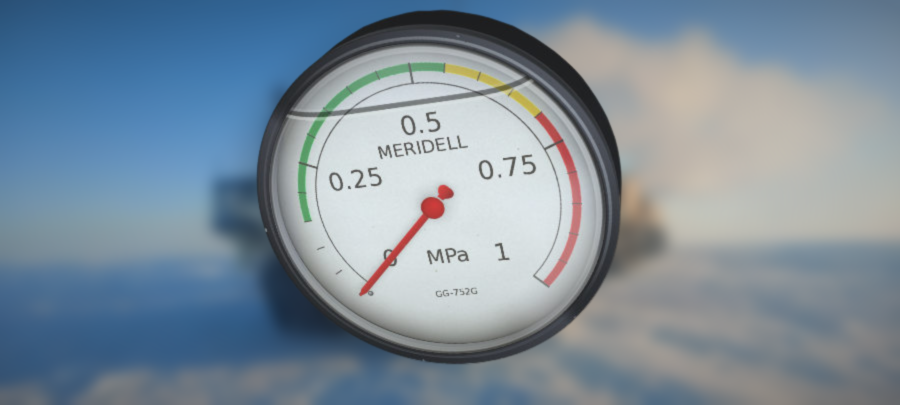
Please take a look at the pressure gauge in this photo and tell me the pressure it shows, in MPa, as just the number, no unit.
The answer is 0
